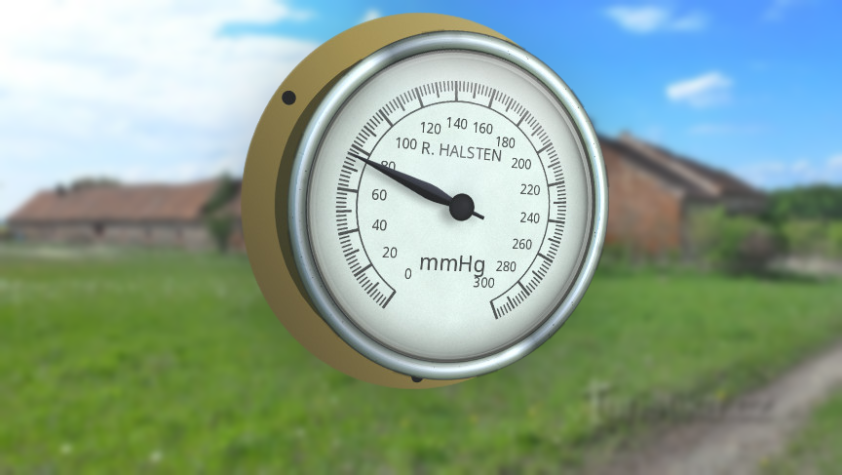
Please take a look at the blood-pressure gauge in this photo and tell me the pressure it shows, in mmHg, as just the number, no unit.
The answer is 76
